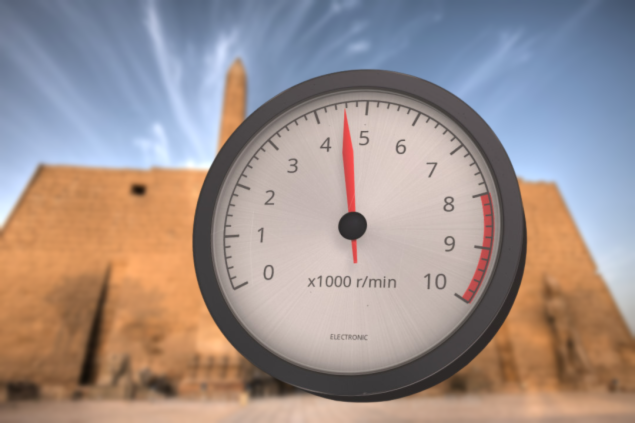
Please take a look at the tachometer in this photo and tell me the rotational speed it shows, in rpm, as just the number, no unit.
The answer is 4600
